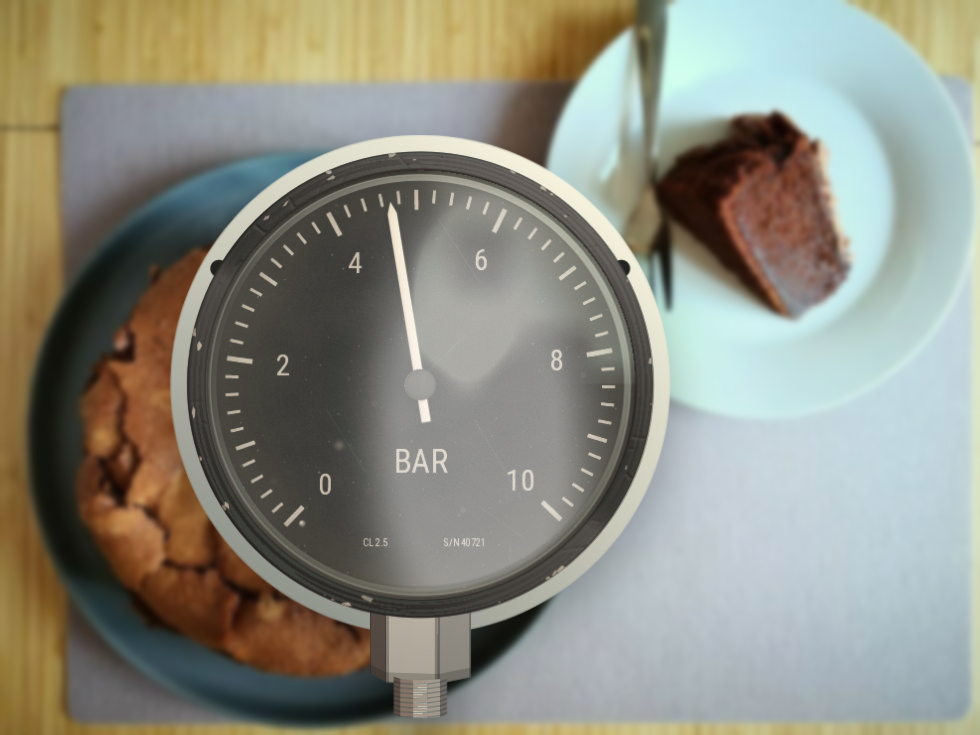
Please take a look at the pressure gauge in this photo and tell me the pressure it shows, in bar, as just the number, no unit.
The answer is 4.7
